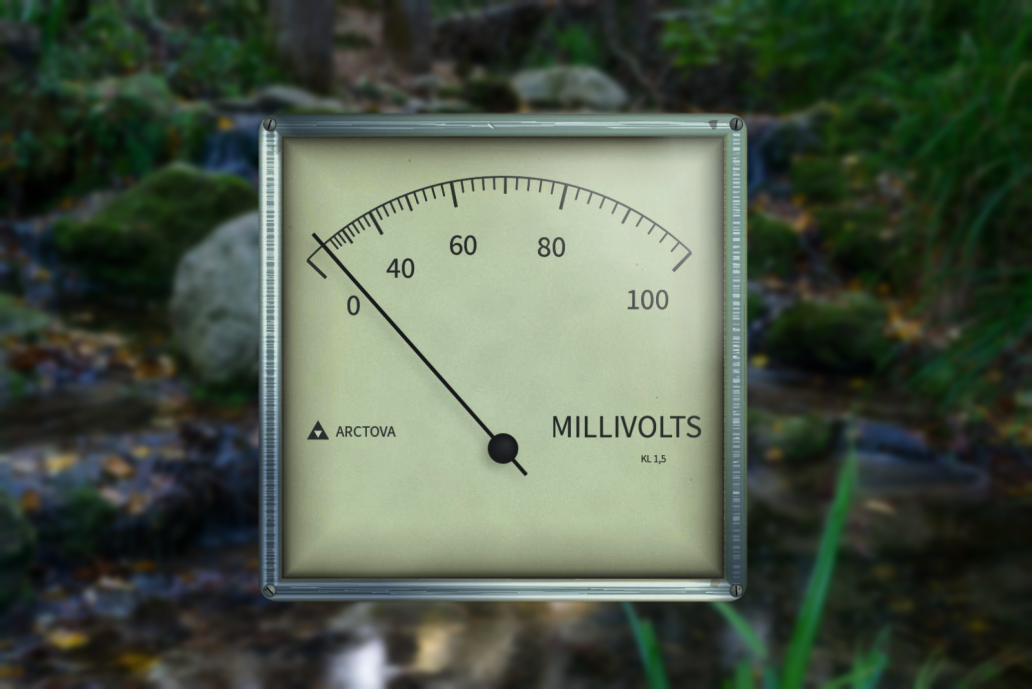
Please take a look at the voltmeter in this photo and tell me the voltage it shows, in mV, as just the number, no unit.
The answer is 20
